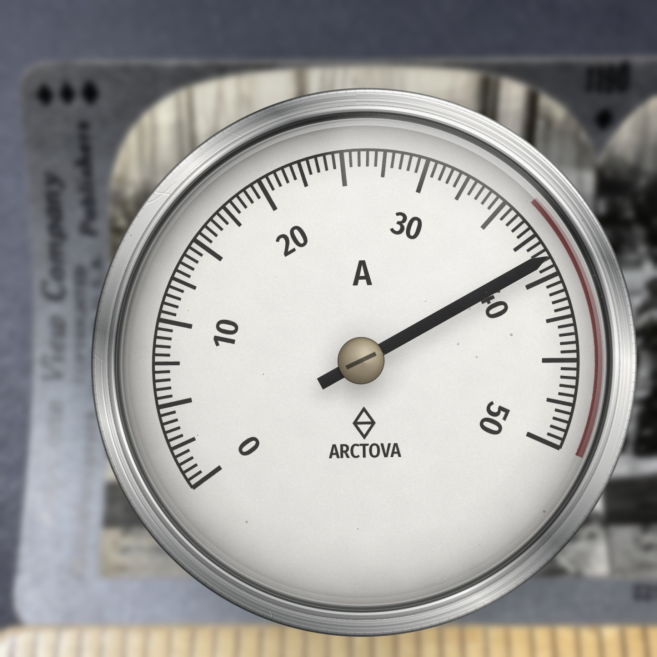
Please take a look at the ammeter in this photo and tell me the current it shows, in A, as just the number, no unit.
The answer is 39
